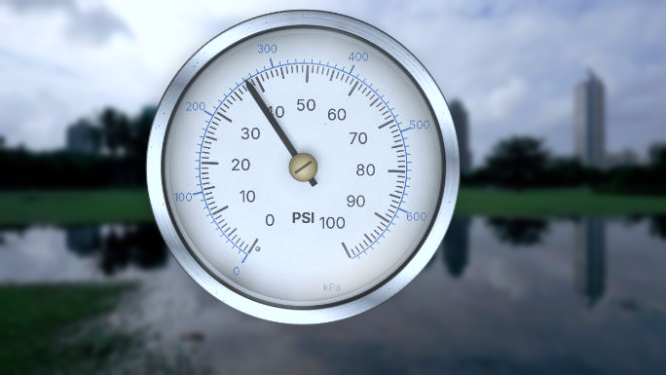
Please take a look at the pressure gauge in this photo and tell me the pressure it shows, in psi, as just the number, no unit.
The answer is 38
